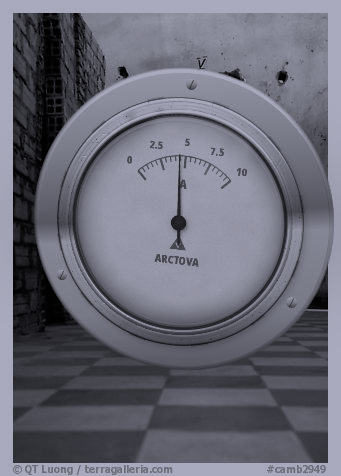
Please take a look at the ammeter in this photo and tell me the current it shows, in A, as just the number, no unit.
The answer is 4.5
